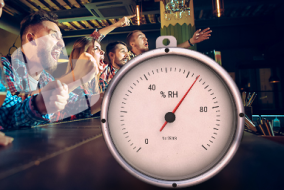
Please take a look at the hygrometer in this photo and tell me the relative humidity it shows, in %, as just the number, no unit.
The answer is 64
